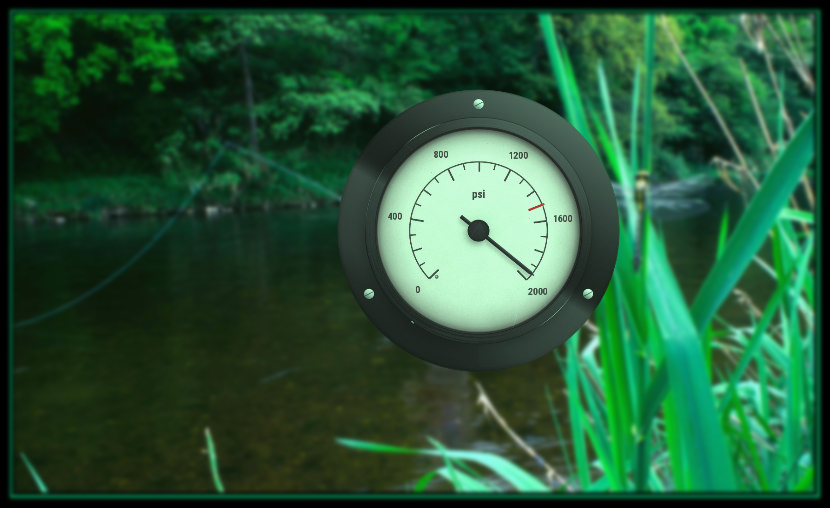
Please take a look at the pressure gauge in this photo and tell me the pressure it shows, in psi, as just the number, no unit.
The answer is 1950
